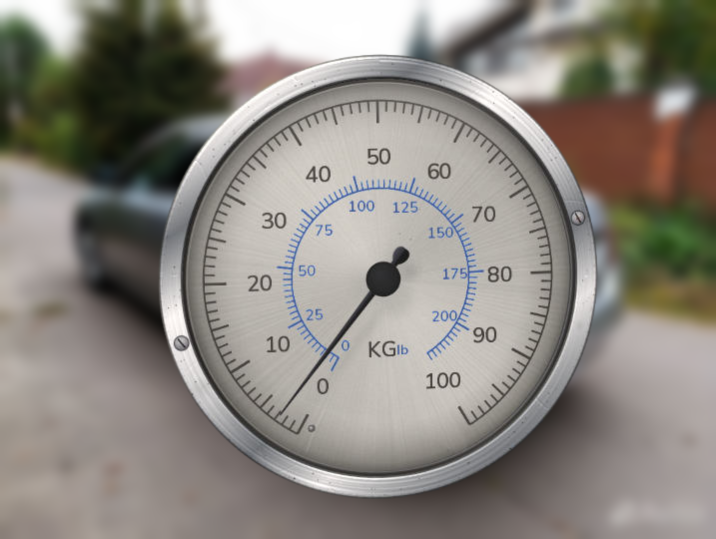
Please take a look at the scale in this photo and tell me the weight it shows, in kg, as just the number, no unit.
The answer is 3
